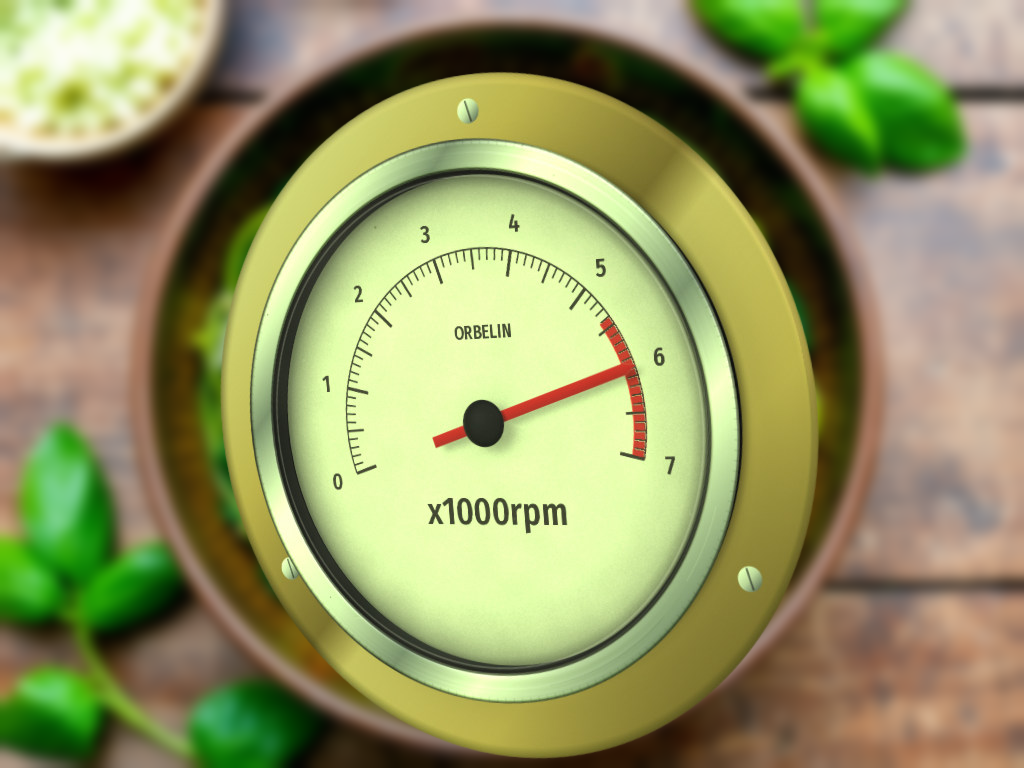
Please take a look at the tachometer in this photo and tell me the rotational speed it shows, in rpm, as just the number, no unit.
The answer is 6000
